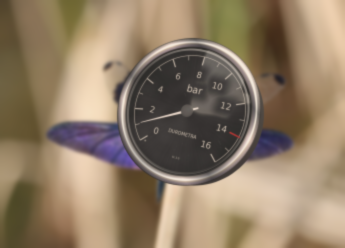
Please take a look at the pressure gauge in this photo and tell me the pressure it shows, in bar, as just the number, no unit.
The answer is 1
